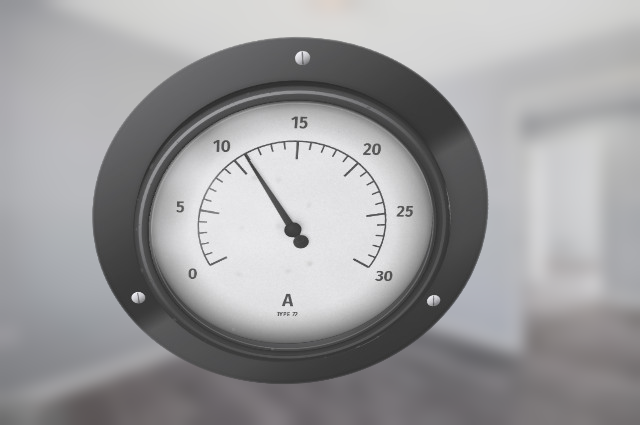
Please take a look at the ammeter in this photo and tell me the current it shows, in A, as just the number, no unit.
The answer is 11
